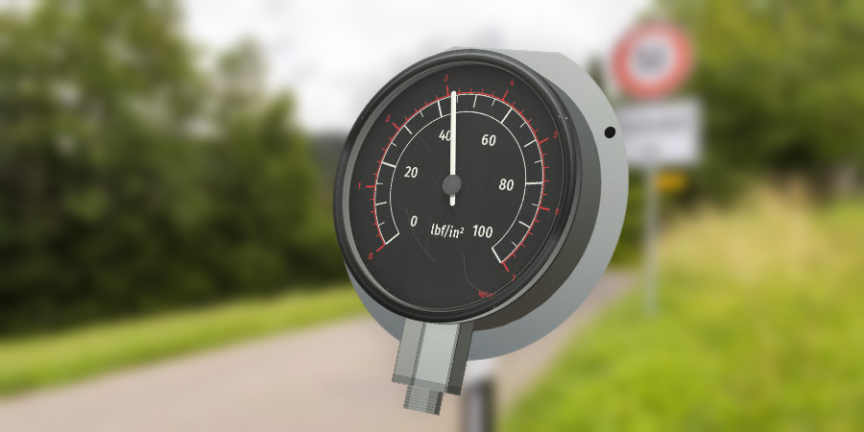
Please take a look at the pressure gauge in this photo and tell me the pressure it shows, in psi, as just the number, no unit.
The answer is 45
